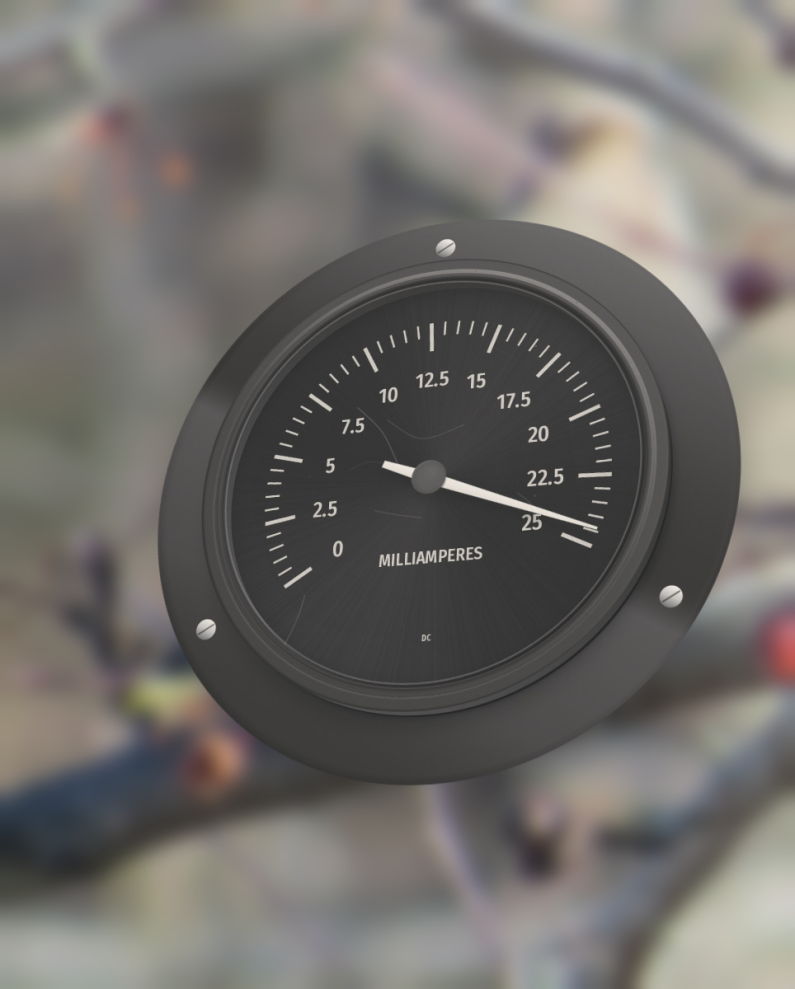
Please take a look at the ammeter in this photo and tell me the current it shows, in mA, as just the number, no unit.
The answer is 24.5
